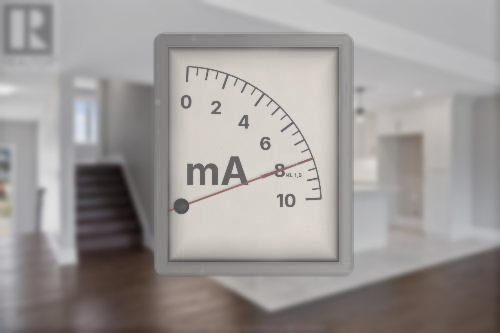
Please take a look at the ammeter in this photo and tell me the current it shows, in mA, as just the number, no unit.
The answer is 8
